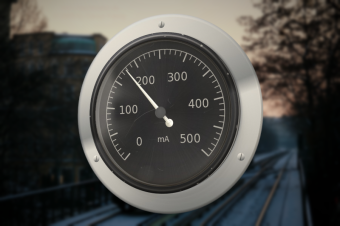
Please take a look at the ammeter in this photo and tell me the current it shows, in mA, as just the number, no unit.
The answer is 180
